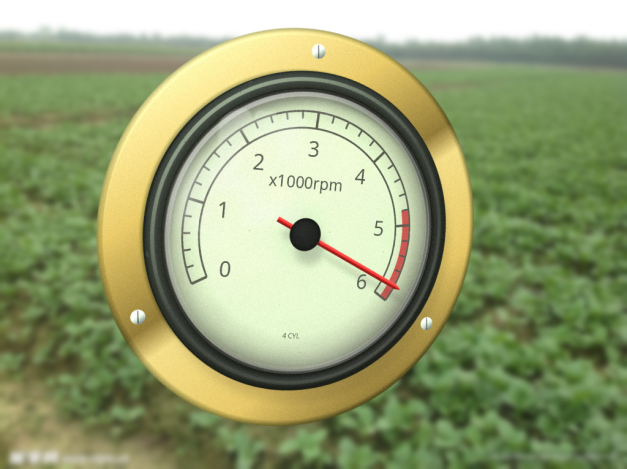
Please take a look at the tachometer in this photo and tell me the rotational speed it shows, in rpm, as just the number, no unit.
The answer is 5800
